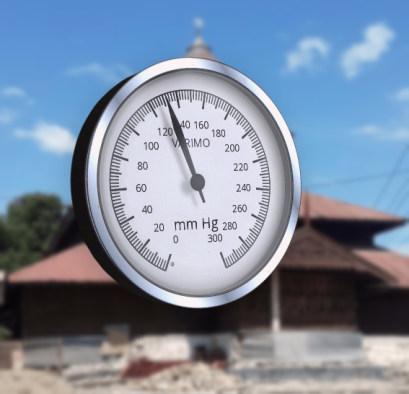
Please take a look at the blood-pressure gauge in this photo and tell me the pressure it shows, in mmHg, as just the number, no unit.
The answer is 130
